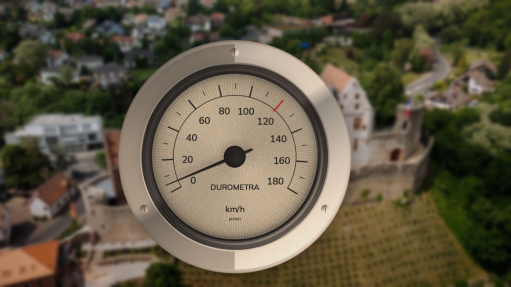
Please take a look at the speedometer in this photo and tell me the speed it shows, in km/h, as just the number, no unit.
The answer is 5
